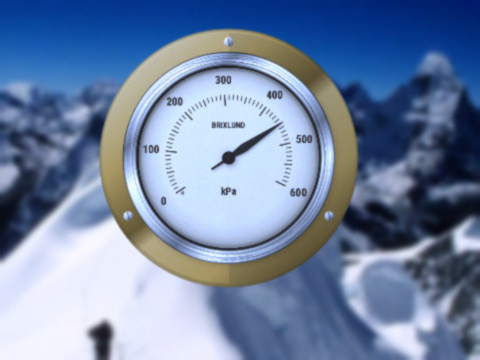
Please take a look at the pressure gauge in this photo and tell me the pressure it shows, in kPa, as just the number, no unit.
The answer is 450
